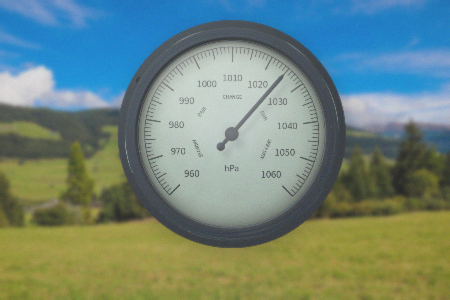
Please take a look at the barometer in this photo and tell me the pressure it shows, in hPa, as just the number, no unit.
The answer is 1025
